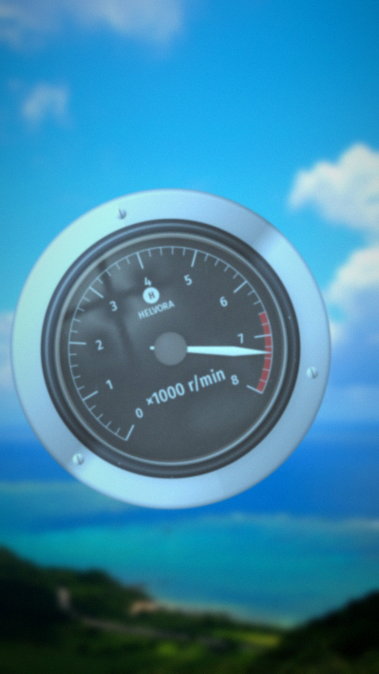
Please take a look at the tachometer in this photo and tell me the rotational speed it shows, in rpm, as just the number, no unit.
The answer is 7300
